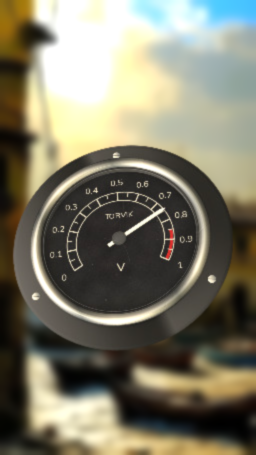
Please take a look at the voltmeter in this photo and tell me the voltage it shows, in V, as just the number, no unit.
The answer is 0.75
